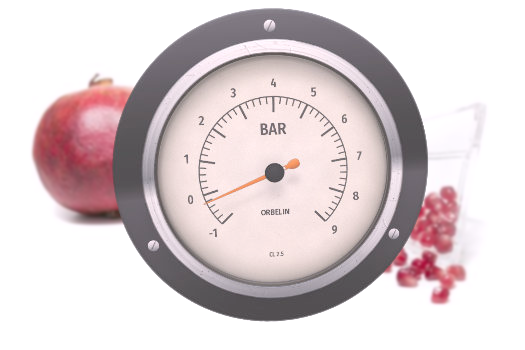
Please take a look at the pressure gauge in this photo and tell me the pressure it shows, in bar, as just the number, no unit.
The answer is -0.2
